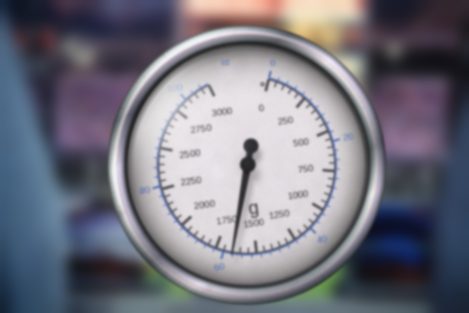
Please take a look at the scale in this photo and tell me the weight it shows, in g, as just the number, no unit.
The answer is 1650
